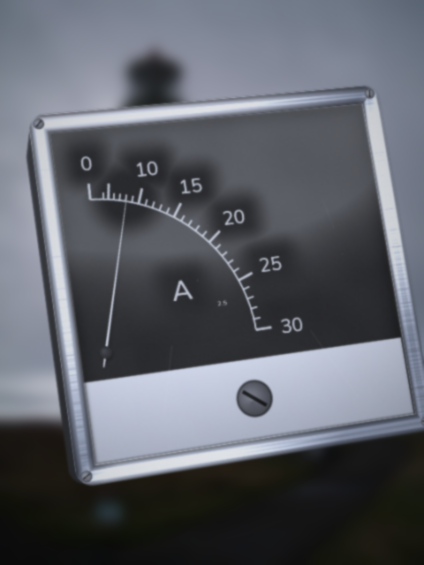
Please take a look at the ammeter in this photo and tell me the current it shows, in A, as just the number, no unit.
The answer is 8
